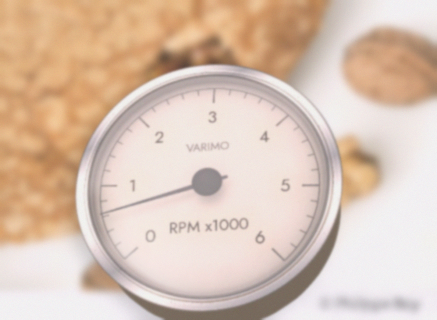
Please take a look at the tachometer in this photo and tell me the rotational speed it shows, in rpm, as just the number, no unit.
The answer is 600
